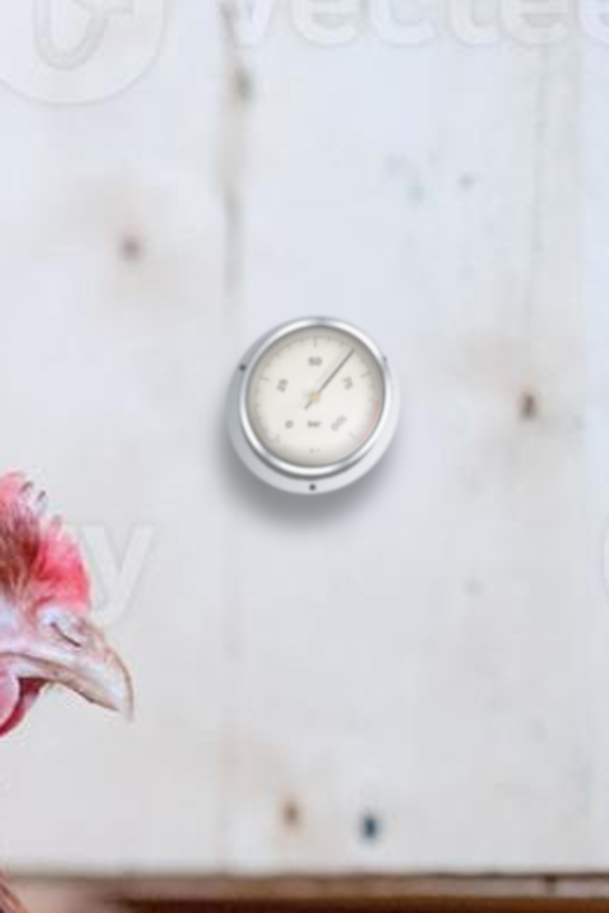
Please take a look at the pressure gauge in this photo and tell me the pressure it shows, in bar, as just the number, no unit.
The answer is 65
